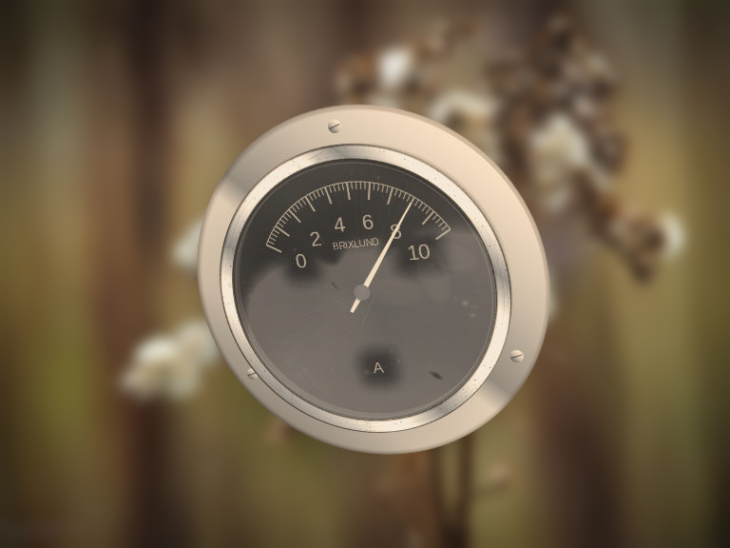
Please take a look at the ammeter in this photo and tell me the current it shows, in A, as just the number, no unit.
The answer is 8
